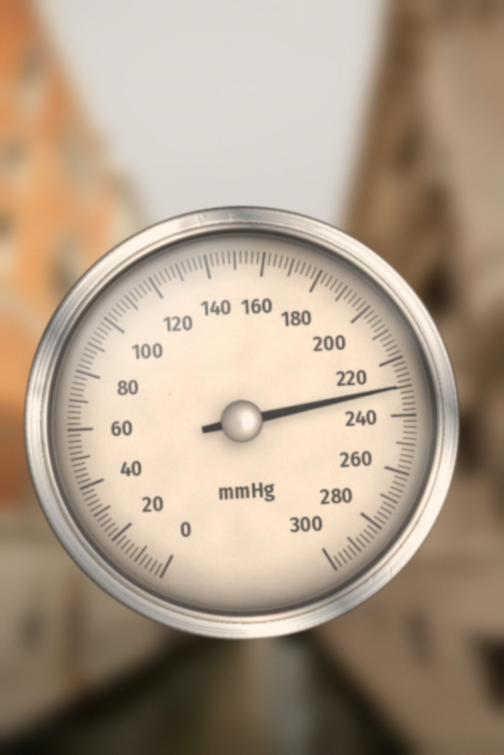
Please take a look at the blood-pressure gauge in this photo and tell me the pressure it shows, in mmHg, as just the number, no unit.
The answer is 230
